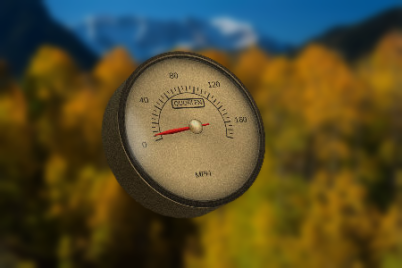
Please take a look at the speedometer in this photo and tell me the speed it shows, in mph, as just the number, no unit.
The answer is 5
